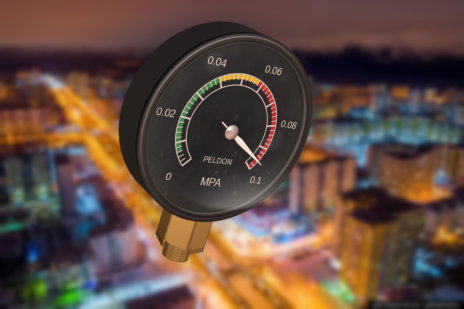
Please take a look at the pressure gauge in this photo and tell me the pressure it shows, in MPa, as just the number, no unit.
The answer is 0.096
